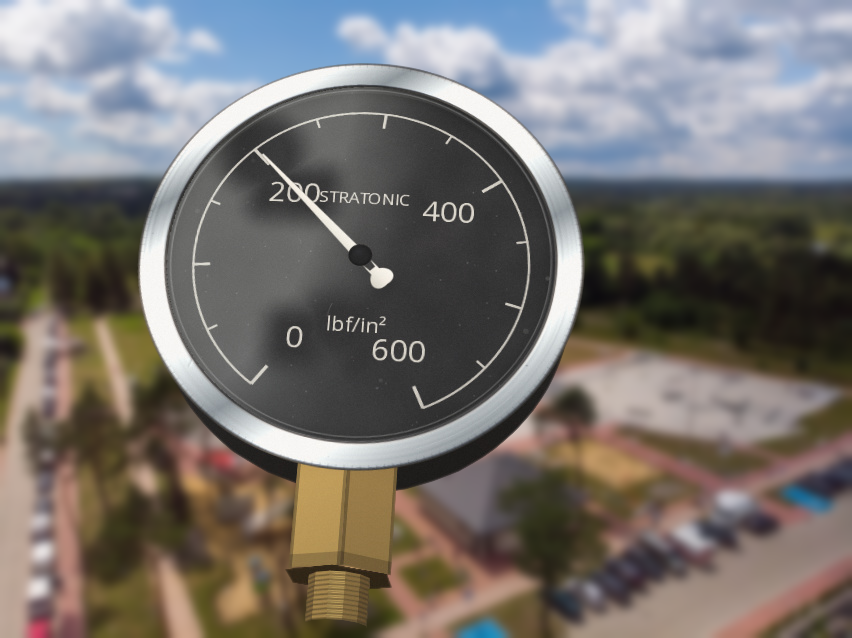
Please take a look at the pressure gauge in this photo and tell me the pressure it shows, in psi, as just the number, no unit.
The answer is 200
